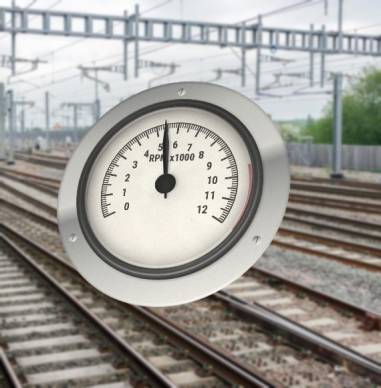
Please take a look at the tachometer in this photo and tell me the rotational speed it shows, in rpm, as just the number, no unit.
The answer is 5500
